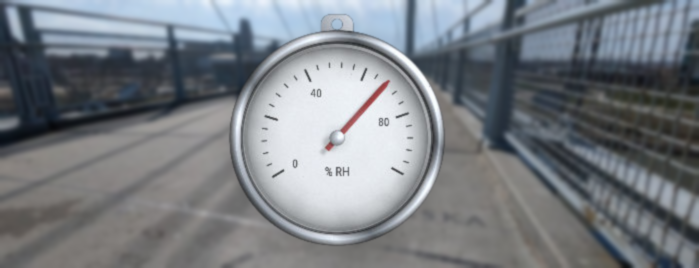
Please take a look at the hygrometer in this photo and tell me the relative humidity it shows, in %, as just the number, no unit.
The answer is 68
